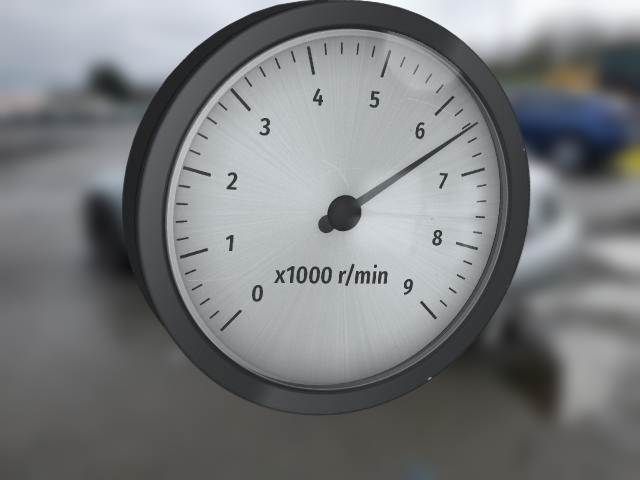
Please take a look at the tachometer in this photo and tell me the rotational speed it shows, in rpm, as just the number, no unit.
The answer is 6400
